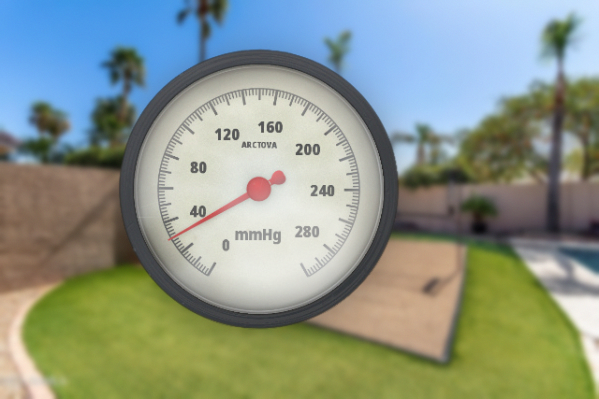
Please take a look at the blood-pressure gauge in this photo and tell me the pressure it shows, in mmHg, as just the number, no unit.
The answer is 30
